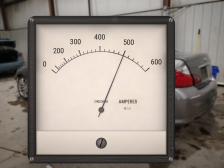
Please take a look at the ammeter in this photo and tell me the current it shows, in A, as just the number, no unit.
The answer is 500
